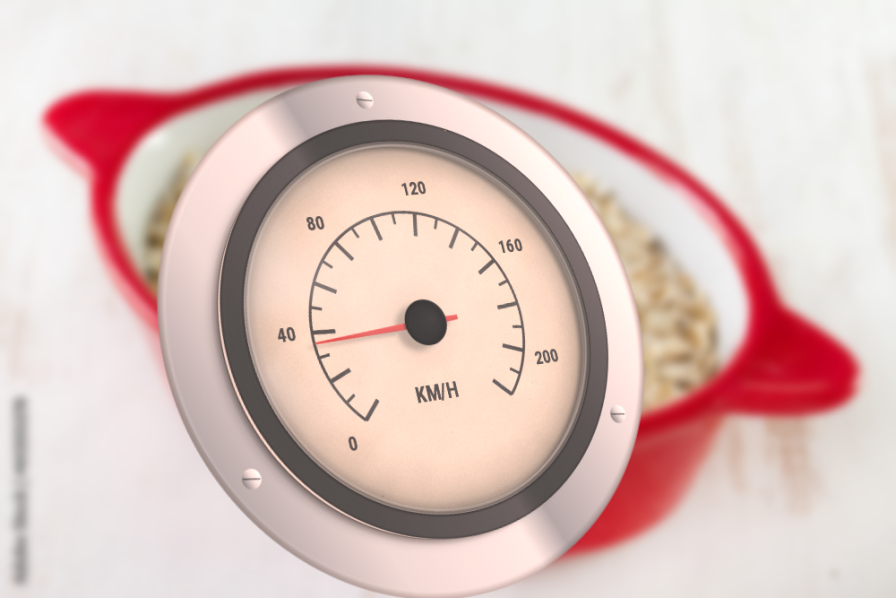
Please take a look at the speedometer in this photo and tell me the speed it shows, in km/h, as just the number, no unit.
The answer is 35
